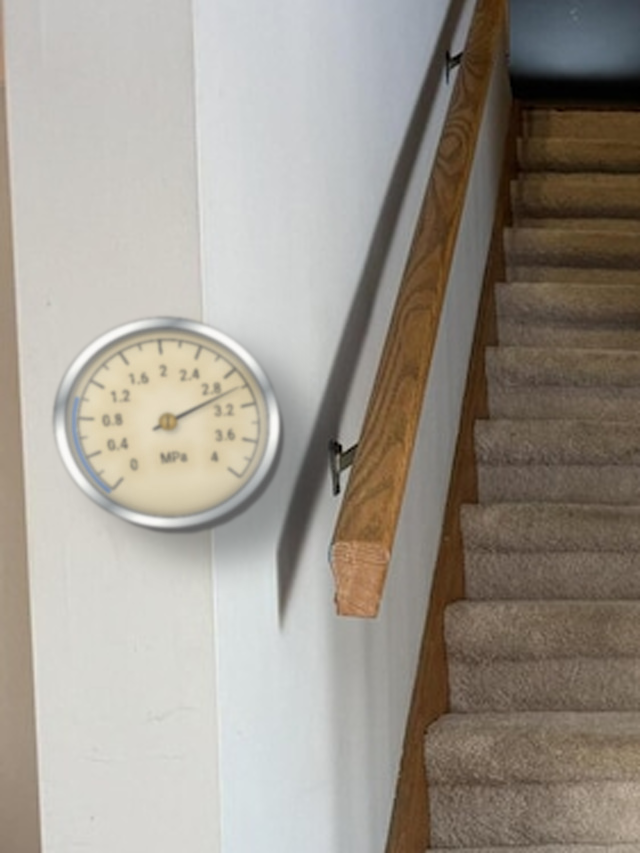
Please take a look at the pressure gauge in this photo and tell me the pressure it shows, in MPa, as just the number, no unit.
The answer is 3
